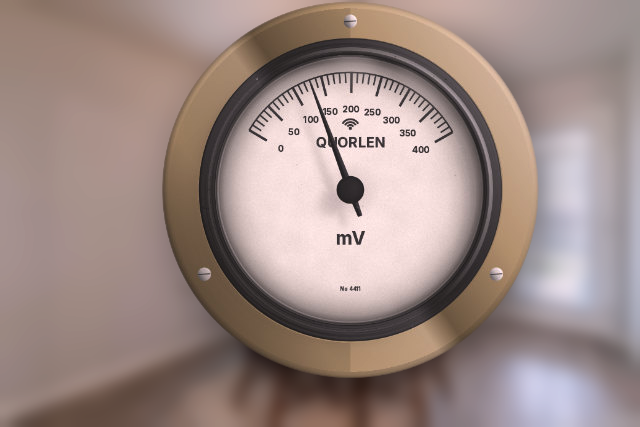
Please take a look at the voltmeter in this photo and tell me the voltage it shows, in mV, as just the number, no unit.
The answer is 130
